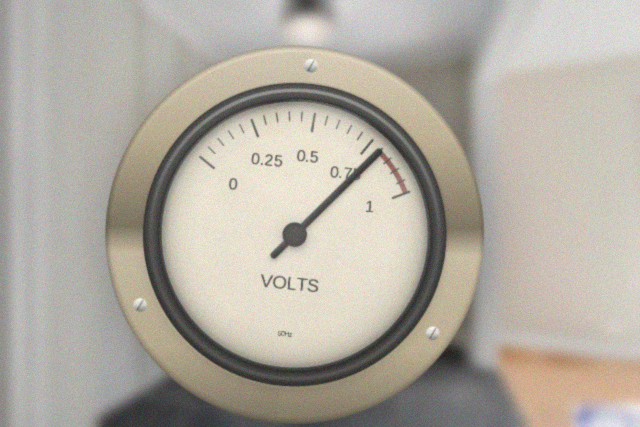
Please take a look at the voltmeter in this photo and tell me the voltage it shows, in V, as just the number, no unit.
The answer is 0.8
